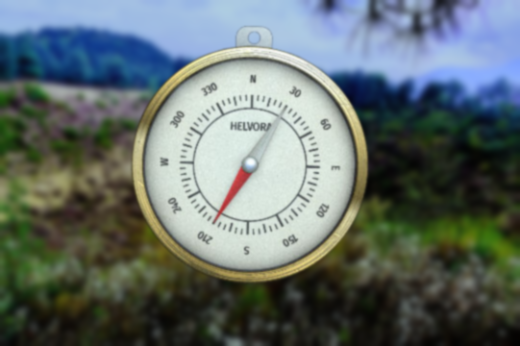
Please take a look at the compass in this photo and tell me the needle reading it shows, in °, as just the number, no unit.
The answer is 210
